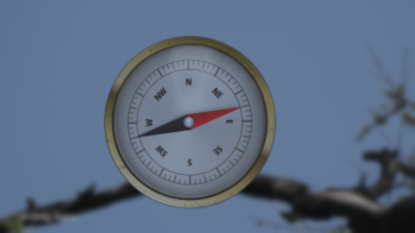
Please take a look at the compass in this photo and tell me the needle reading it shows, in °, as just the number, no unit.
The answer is 75
